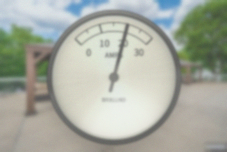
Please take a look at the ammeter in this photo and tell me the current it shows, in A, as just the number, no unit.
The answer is 20
